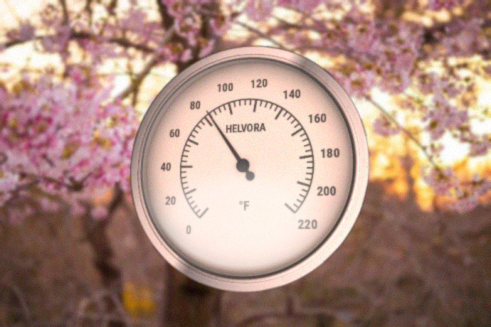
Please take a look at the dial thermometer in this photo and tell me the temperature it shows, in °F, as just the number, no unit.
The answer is 84
